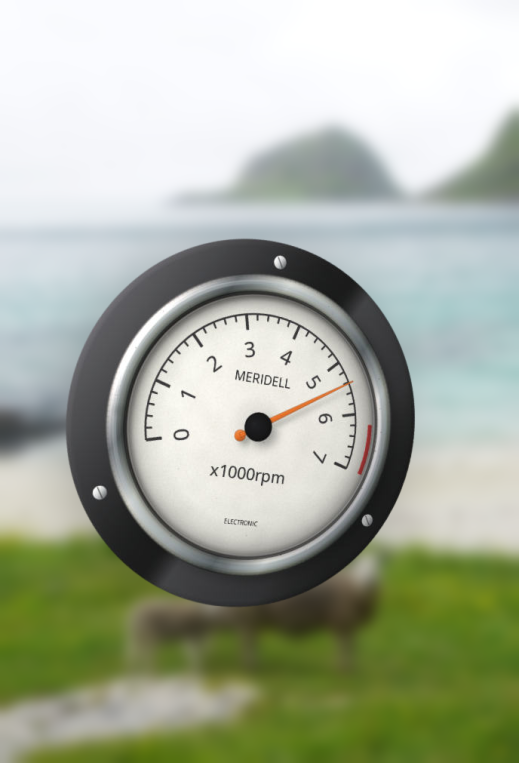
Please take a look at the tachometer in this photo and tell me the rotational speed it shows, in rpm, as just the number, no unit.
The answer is 5400
